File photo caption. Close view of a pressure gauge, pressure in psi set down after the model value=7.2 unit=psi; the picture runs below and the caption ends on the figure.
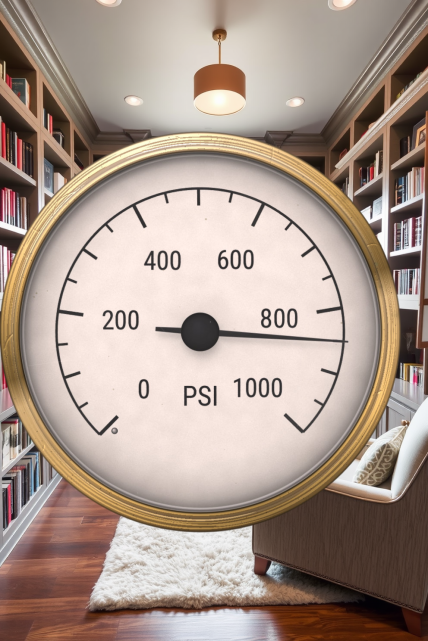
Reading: value=850 unit=psi
